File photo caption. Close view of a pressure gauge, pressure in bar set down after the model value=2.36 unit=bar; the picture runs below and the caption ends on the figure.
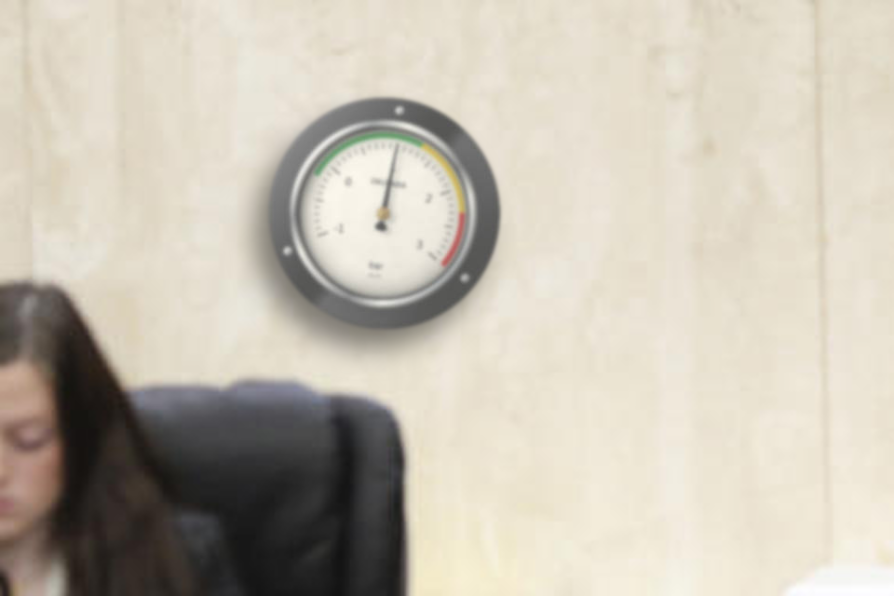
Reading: value=1 unit=bar
